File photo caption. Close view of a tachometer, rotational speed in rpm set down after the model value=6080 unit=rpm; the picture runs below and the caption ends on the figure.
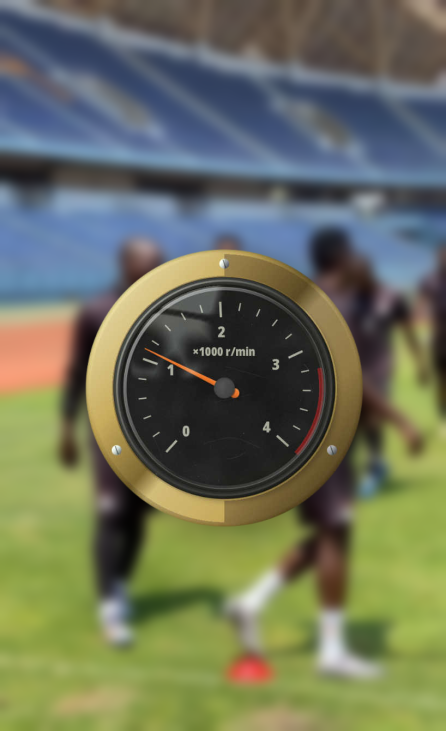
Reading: value=1100 unit=rpm
